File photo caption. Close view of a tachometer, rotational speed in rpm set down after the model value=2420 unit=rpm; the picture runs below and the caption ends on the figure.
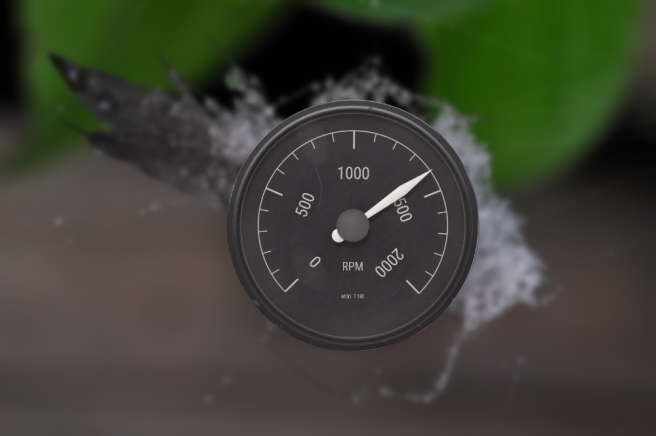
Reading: value=1400 unit=rpm
